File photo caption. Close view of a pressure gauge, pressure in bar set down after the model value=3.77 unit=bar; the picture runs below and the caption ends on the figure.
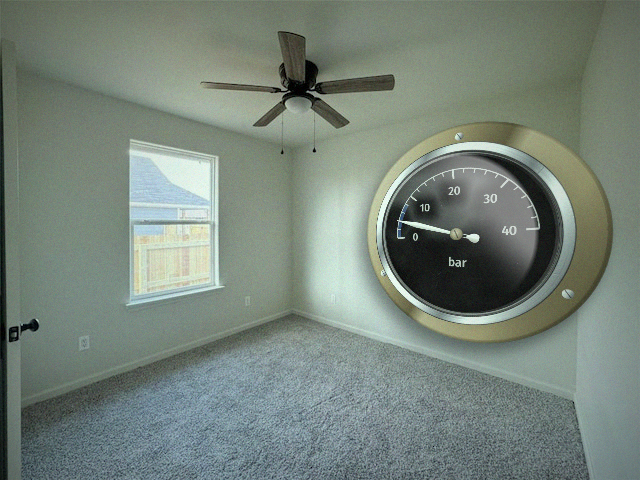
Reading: value=4 unit=bar
